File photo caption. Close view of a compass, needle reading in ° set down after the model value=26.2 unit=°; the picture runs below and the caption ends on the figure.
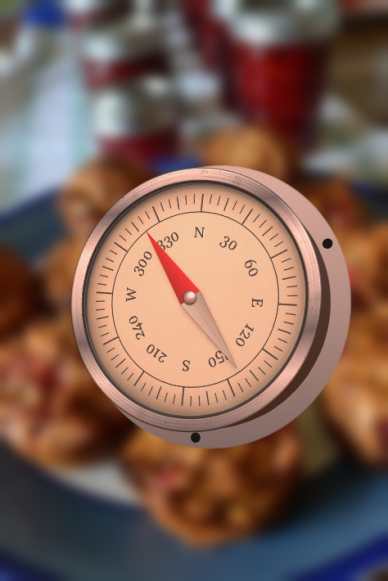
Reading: value=320 unit=°
